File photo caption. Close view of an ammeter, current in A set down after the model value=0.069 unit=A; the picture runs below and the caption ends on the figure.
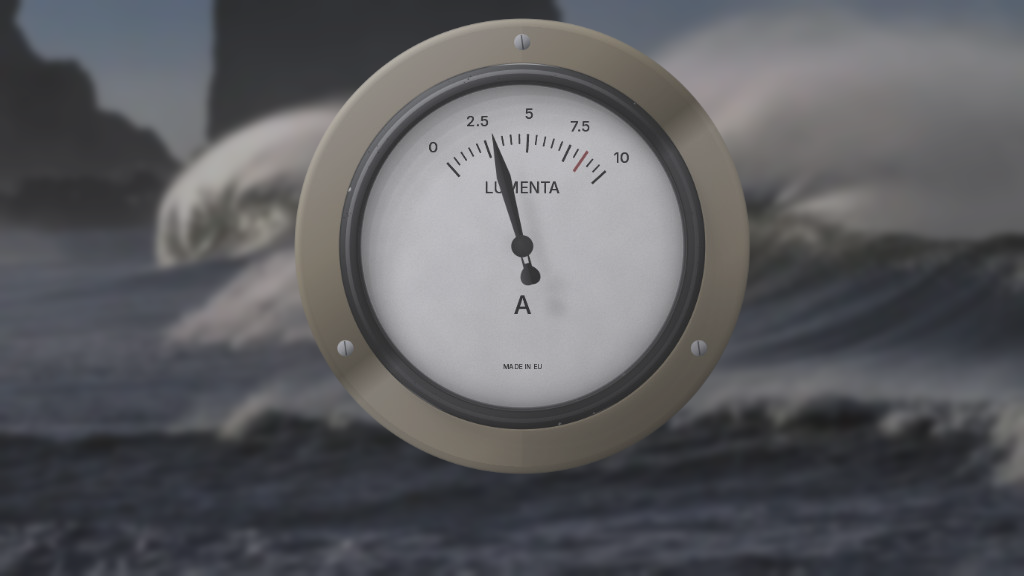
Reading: value=3 unit=A
